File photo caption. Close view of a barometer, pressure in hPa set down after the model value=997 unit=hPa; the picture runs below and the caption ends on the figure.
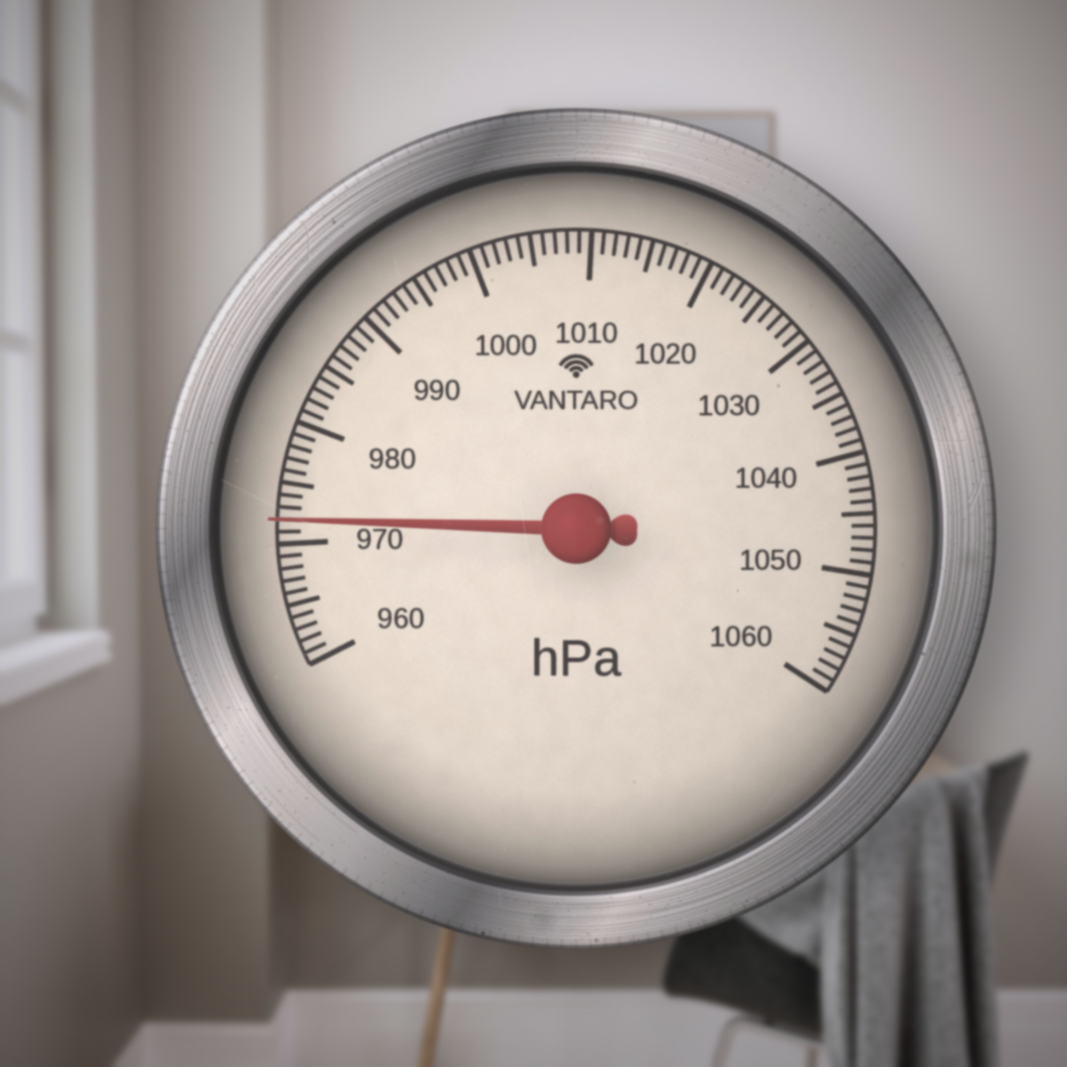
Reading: value=972 unit=hPa
